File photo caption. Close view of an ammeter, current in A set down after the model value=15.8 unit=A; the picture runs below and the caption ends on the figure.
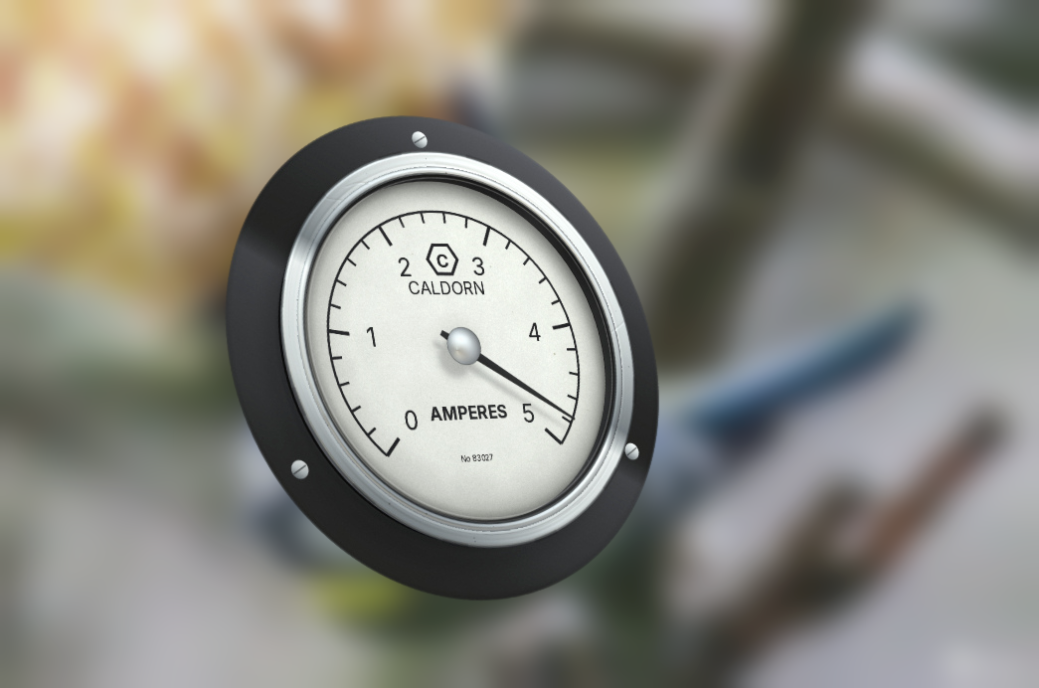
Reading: value=4.8 unit=A
